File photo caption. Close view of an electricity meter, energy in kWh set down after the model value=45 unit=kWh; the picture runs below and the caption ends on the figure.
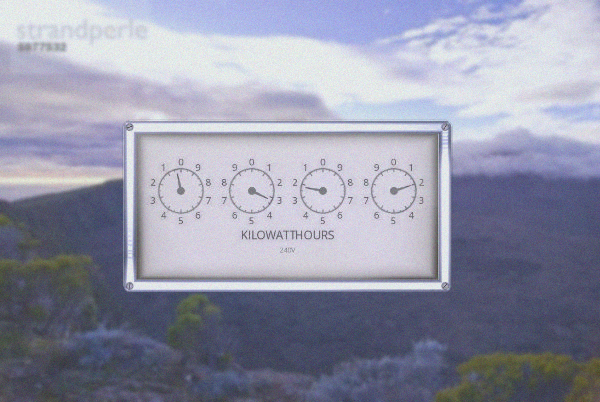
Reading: value=322 unit=kWh
